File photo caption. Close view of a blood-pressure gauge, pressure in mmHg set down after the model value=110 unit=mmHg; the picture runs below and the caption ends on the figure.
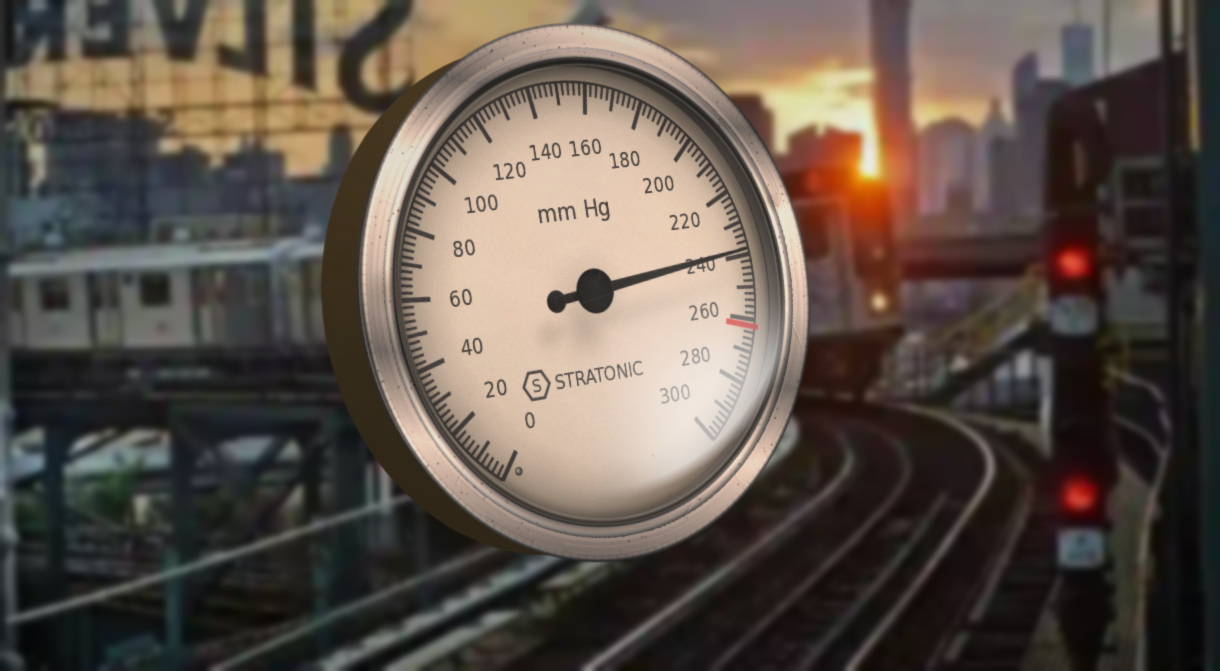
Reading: value=238 unit=mmHg
